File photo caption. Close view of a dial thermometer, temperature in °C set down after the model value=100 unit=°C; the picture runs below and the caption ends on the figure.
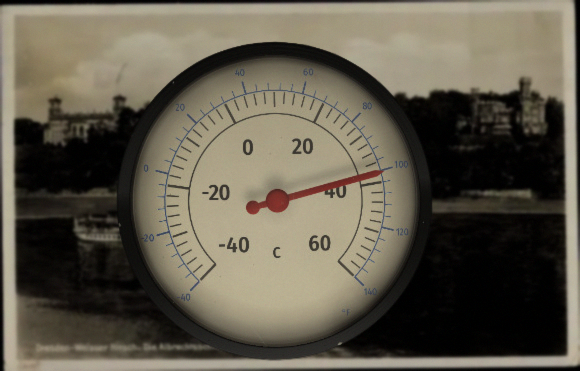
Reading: value=38 unit=°C
